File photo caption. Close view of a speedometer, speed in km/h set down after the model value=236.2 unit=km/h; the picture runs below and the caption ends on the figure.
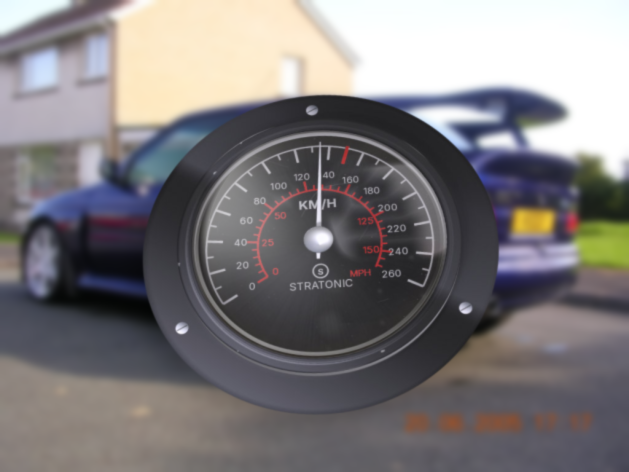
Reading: value=135 unit=km/h
